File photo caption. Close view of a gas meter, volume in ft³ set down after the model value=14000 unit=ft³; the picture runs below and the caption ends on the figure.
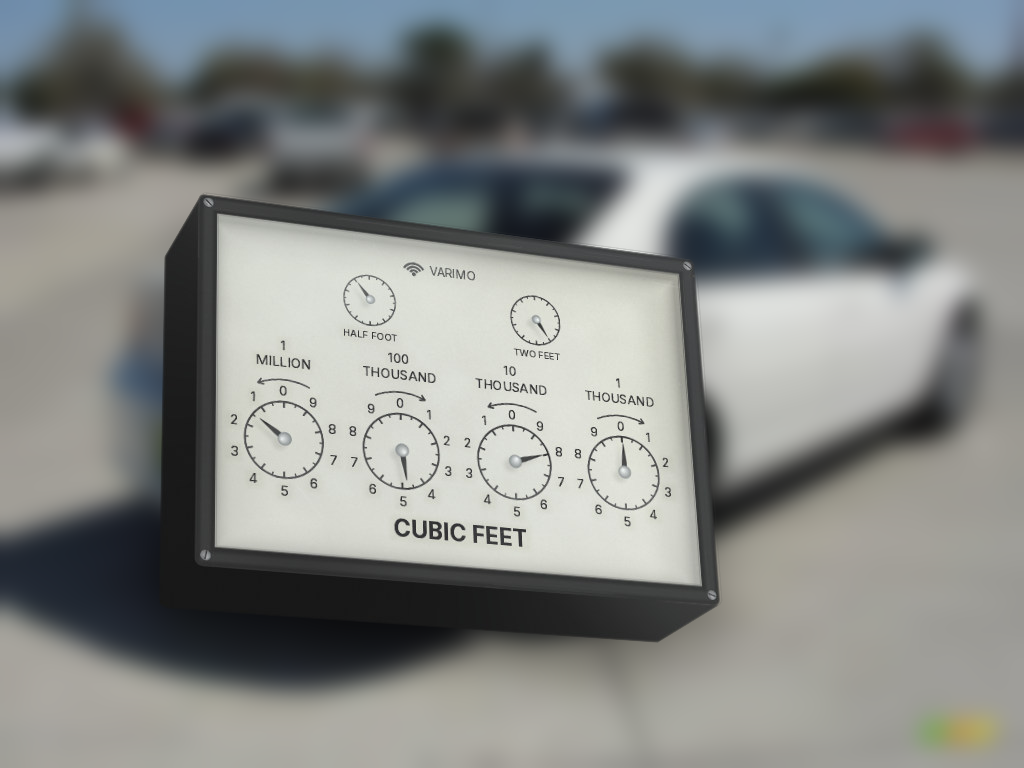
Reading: value=148000 unit=ft³
